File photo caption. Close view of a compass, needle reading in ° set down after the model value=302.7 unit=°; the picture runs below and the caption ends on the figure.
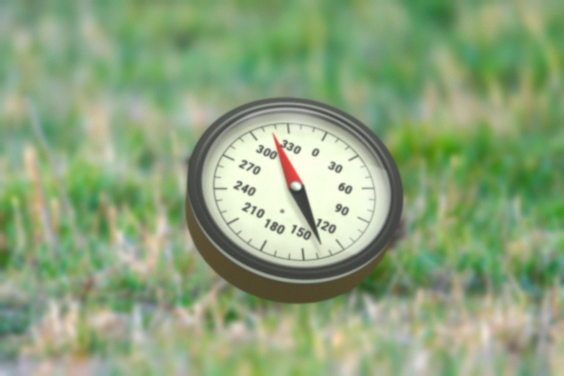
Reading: value=315 unit=°
